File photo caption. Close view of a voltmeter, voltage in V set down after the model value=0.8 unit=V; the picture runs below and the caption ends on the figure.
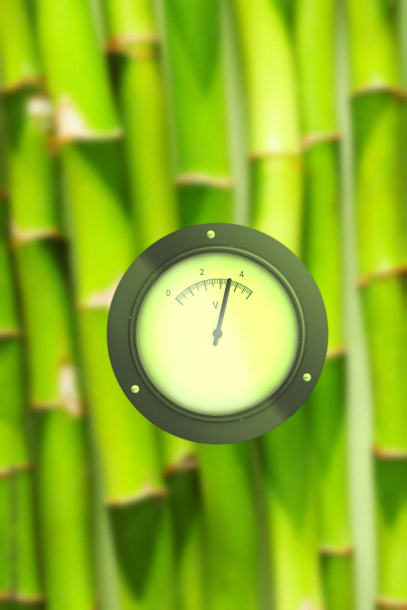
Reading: value=3.5 unit=V
